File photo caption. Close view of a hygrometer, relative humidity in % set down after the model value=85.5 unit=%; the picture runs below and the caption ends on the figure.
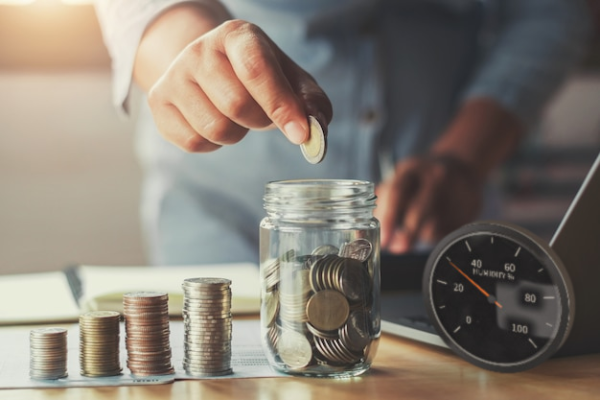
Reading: value=30 unit=%
